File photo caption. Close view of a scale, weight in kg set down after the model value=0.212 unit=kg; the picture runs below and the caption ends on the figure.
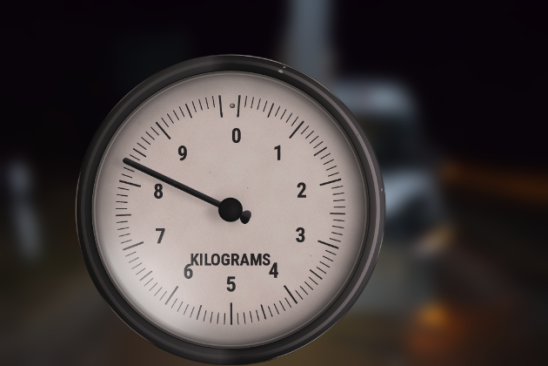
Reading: value=8.3 unit=kg
